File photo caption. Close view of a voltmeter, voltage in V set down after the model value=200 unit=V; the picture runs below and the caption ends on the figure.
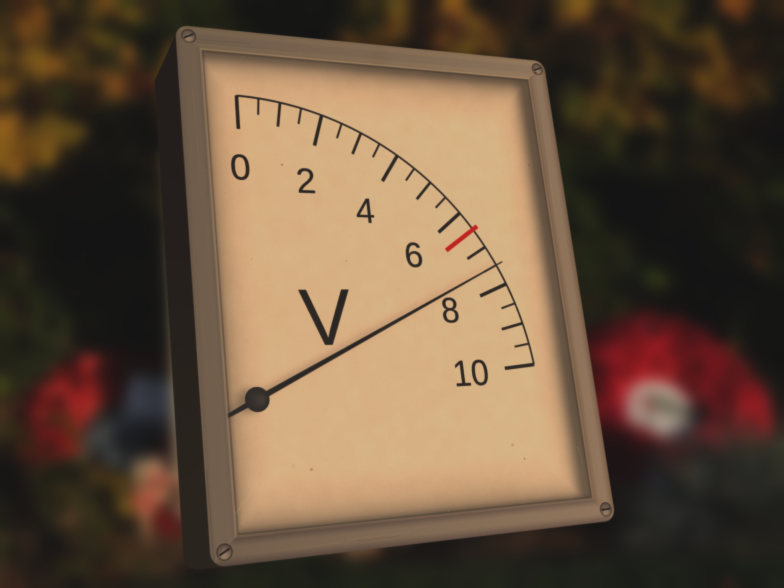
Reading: value=7.5 unit=V
